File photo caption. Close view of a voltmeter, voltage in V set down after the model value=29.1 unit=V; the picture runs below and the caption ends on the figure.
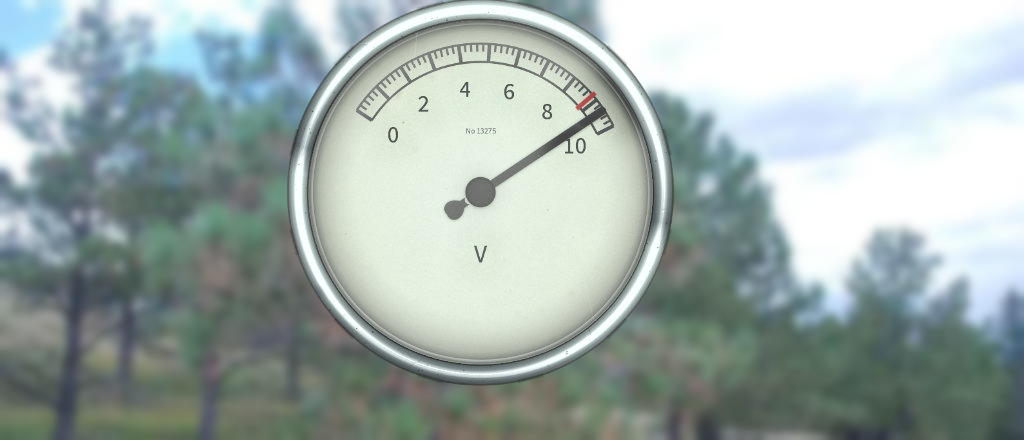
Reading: value=9.4 unit=V
